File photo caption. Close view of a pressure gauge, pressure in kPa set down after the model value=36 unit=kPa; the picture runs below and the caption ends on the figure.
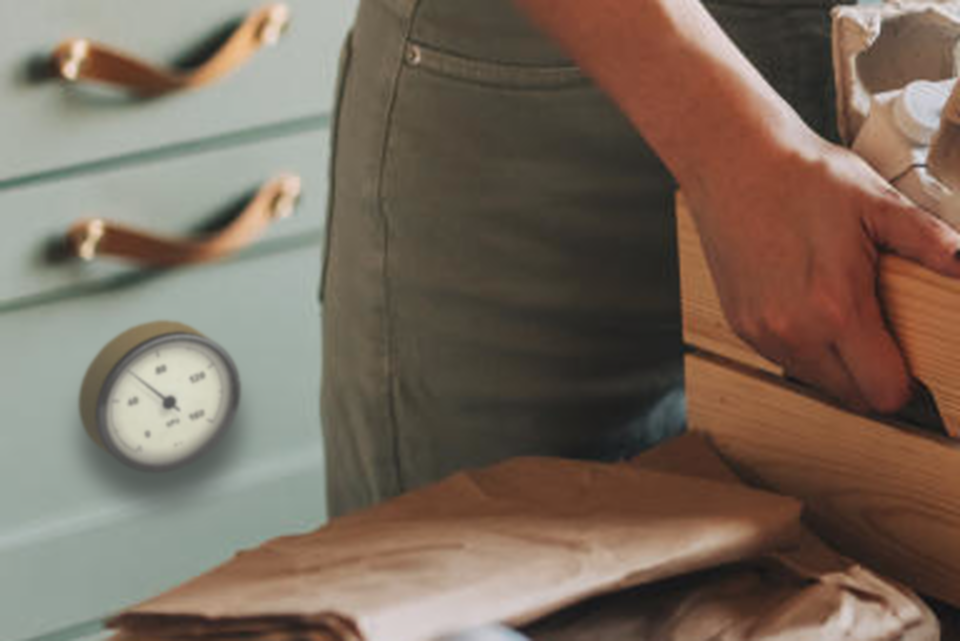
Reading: value=60 unit=kPa
